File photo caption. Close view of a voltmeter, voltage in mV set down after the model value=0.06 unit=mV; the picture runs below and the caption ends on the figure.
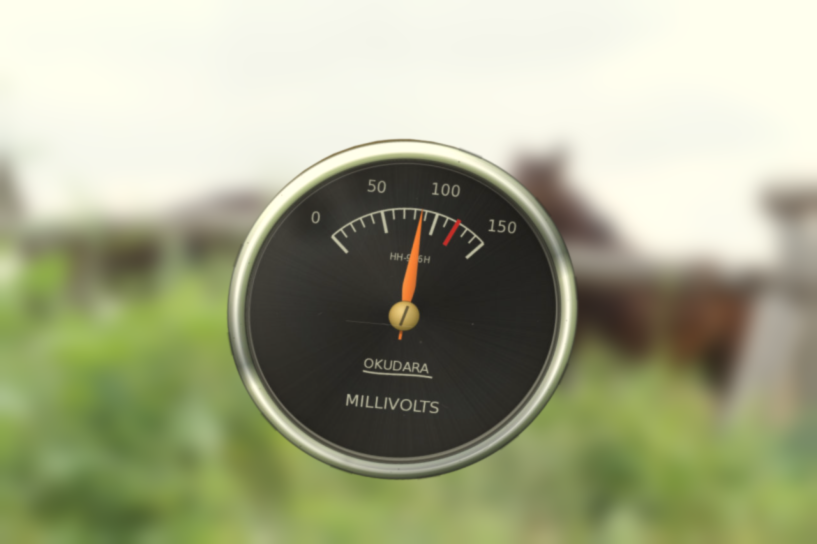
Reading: value=85 unit=mV
